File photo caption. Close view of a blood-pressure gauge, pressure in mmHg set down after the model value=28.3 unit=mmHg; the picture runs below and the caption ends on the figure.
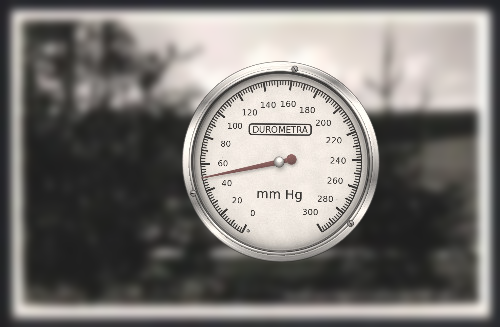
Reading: value=50 unit=mmHg
